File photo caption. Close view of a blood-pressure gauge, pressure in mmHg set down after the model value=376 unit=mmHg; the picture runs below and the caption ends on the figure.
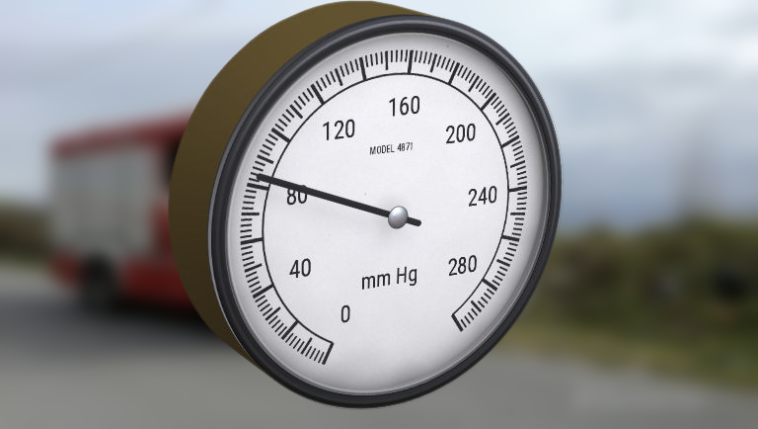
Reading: value=84 unit=mmHg
